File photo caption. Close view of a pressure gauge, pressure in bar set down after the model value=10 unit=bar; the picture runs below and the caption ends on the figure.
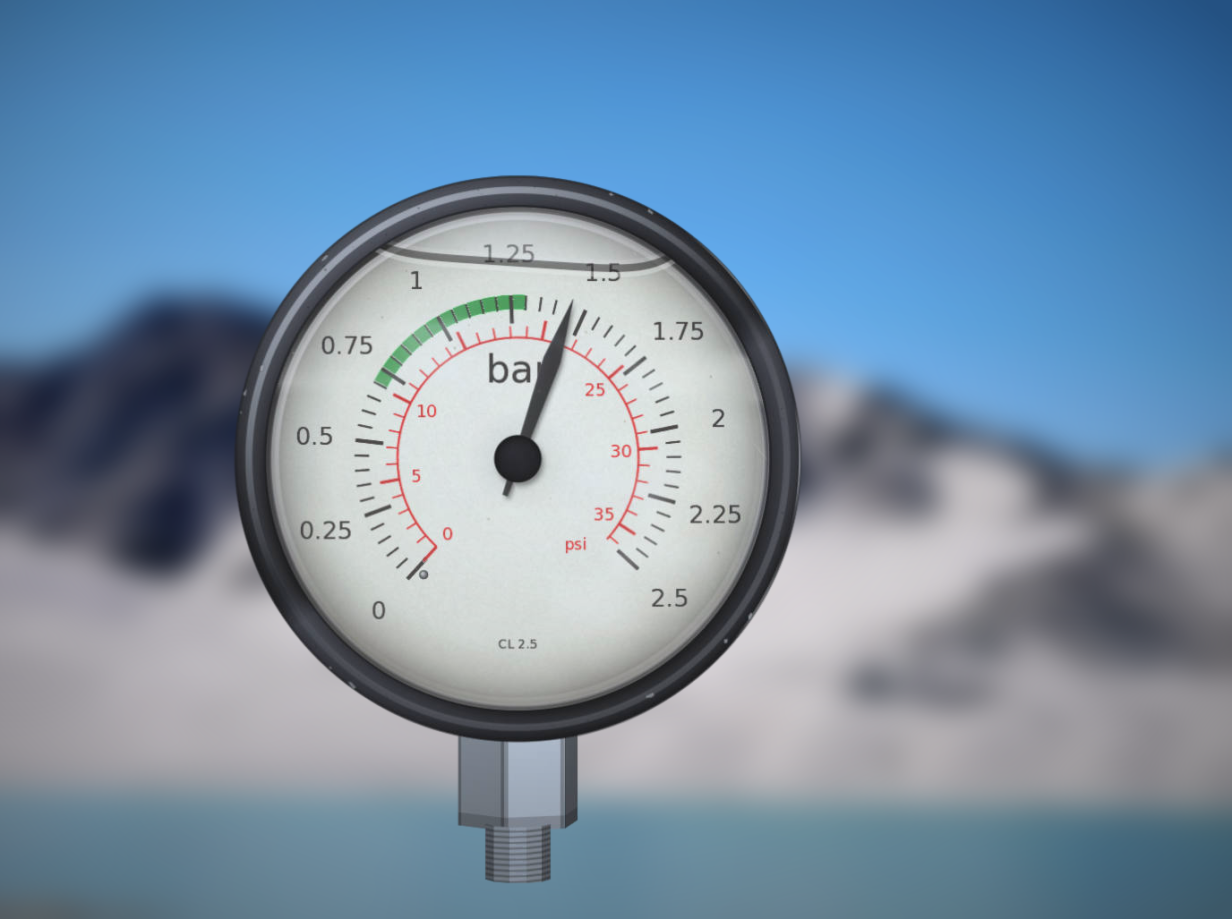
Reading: value=1.45 unit=bar
